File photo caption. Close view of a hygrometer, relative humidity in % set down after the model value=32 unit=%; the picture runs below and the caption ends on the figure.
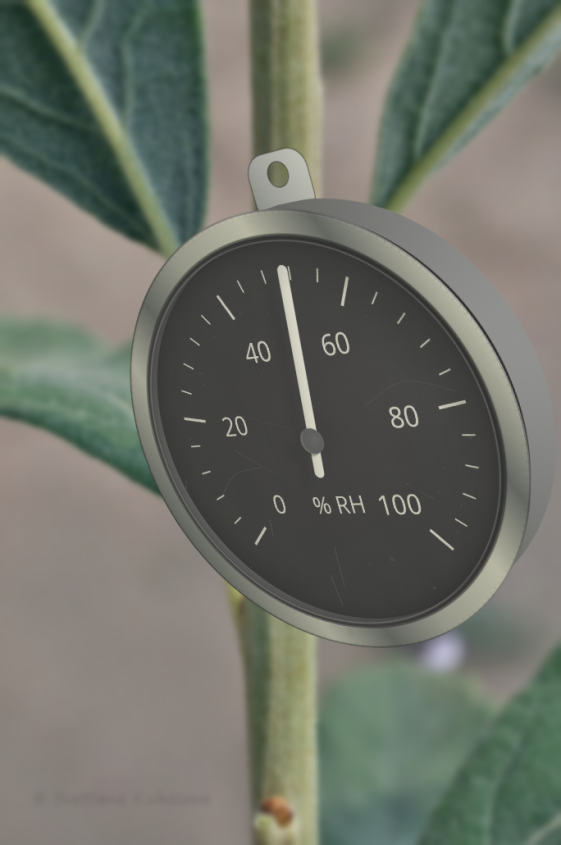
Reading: value=52 unit=%
